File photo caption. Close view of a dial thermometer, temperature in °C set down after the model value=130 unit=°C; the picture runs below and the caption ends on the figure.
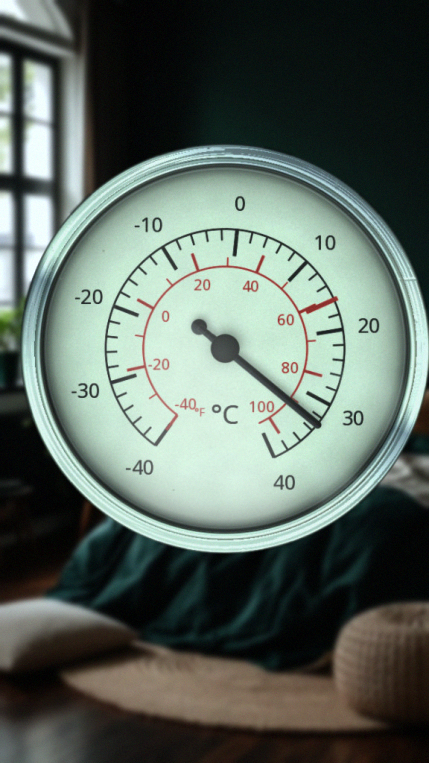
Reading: value=33 unit=°C
